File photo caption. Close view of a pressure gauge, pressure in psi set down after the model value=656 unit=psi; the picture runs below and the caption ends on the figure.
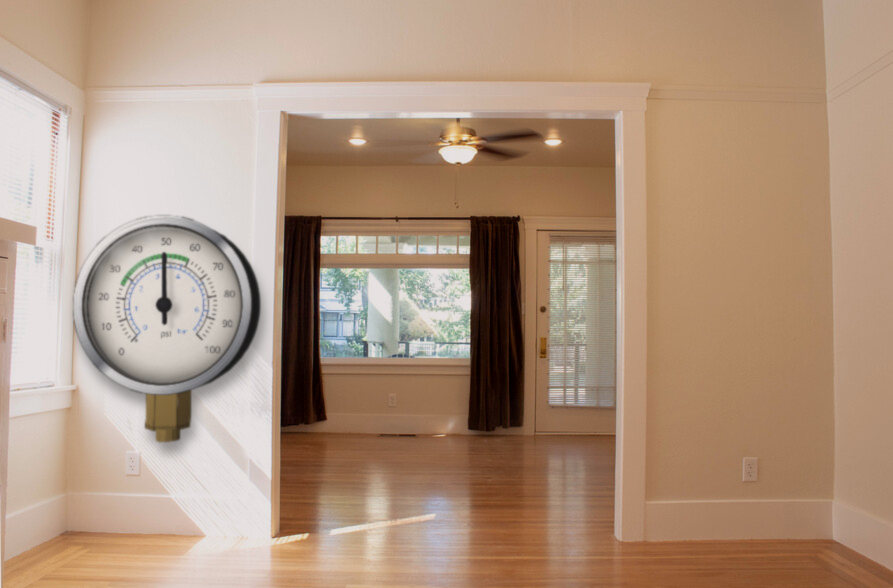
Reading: value=50 unit=psi
